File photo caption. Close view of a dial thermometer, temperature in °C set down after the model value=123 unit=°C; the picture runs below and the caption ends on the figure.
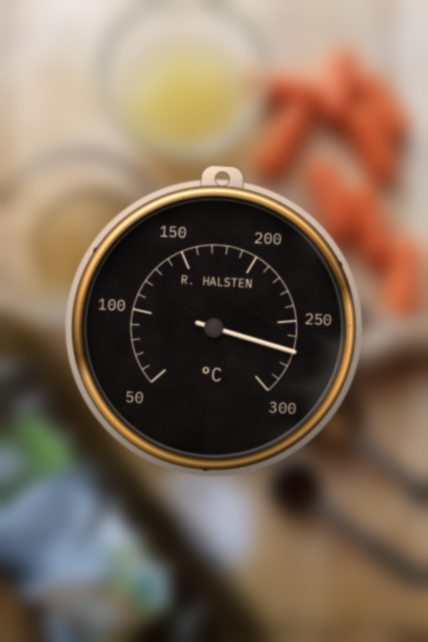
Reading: value=270 unit=°C
